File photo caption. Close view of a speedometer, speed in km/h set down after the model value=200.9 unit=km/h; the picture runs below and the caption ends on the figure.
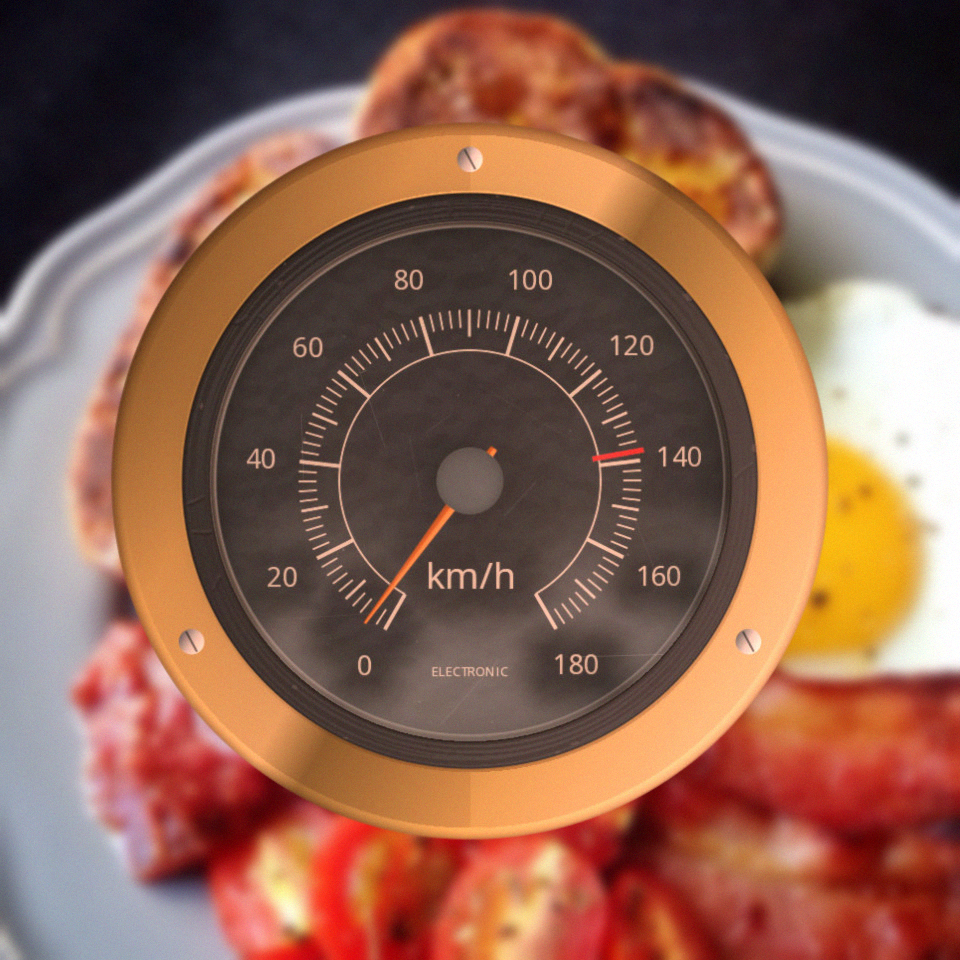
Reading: value=4 unit=km/h
